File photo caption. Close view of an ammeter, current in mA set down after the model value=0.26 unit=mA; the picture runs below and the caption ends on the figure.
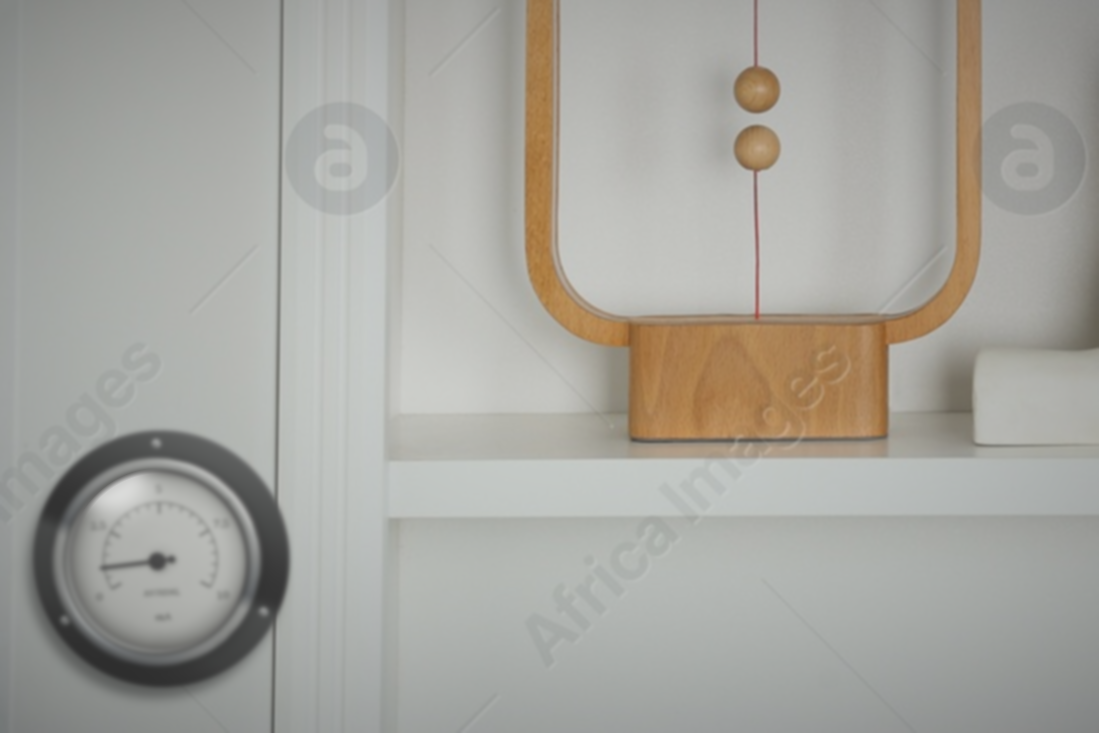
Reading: value=1 unit=mA
